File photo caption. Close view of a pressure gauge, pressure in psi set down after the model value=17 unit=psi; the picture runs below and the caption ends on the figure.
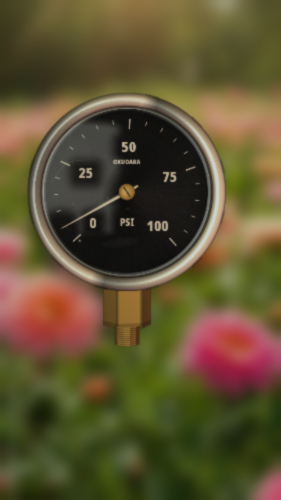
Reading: value=5 unit=psi
